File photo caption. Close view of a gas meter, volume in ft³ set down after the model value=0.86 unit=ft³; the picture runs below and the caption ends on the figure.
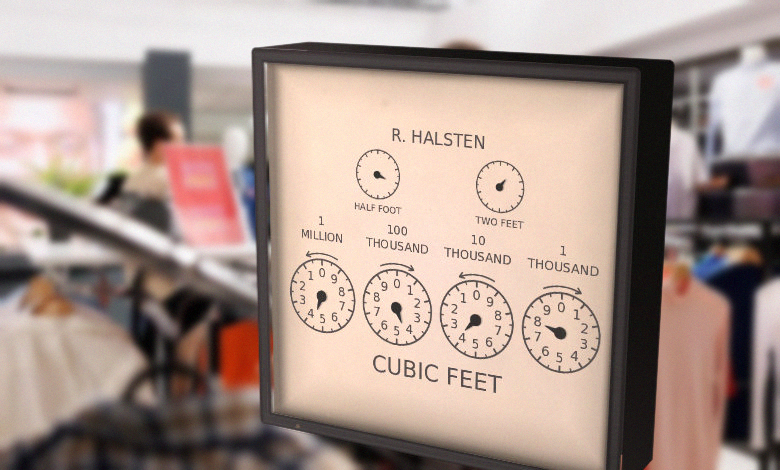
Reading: value=443800 unit=ft³
